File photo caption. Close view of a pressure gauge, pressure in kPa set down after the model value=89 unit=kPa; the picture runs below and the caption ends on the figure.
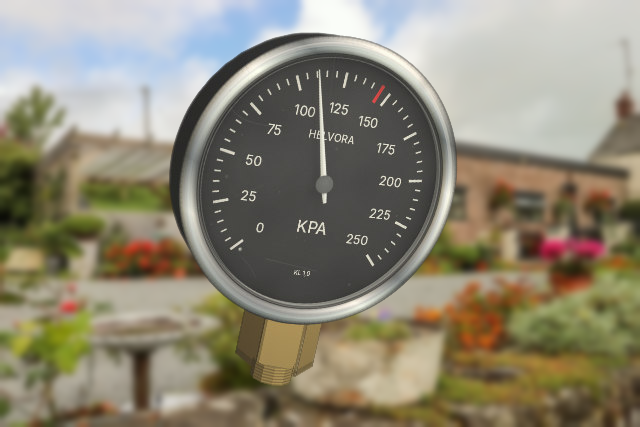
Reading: value=110 unit=kPa
